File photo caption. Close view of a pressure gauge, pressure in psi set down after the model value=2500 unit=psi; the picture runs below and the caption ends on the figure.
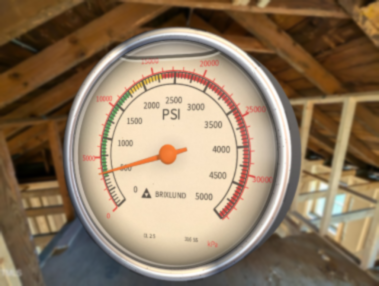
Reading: value=500 unit=psi
